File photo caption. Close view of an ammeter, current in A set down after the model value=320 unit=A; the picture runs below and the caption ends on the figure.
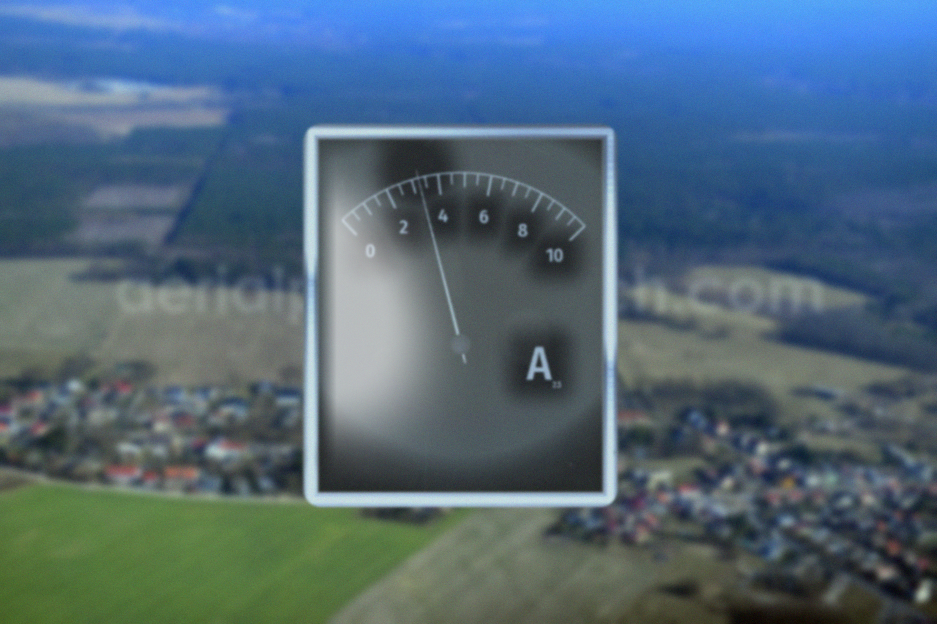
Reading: value=3.25 unit=A
